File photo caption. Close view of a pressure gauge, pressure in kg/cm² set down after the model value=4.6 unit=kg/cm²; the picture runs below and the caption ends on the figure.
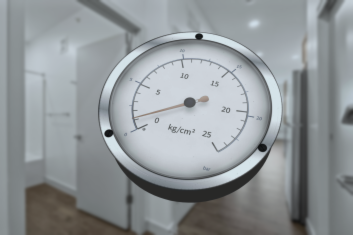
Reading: value=1 unit=kg/cm²
